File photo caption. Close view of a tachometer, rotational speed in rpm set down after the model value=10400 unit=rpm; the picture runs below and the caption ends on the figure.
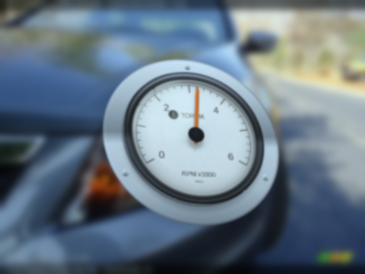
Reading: value=3200 unit=rpm
